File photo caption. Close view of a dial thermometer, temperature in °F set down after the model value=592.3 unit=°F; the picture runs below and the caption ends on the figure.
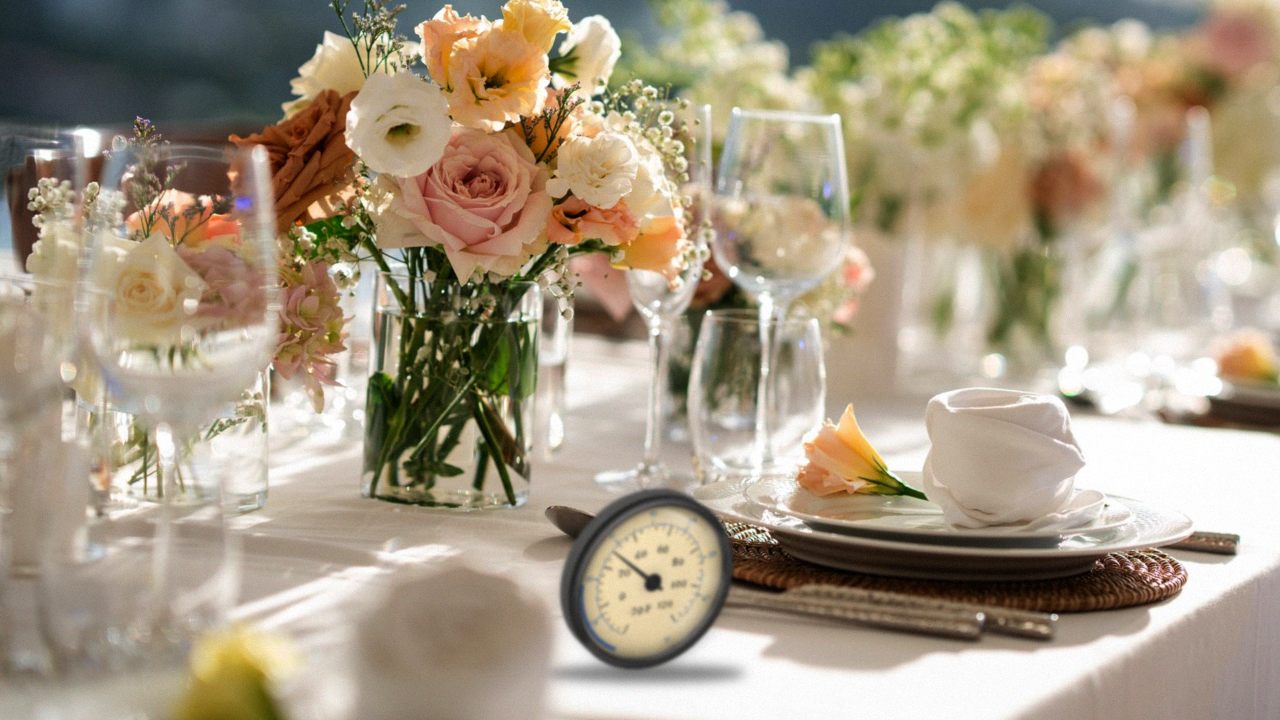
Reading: value=28 unit=°F
